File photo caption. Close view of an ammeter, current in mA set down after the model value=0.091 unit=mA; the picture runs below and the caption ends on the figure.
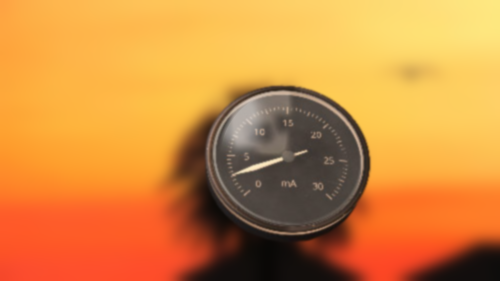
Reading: value=2.5 unit=mA
